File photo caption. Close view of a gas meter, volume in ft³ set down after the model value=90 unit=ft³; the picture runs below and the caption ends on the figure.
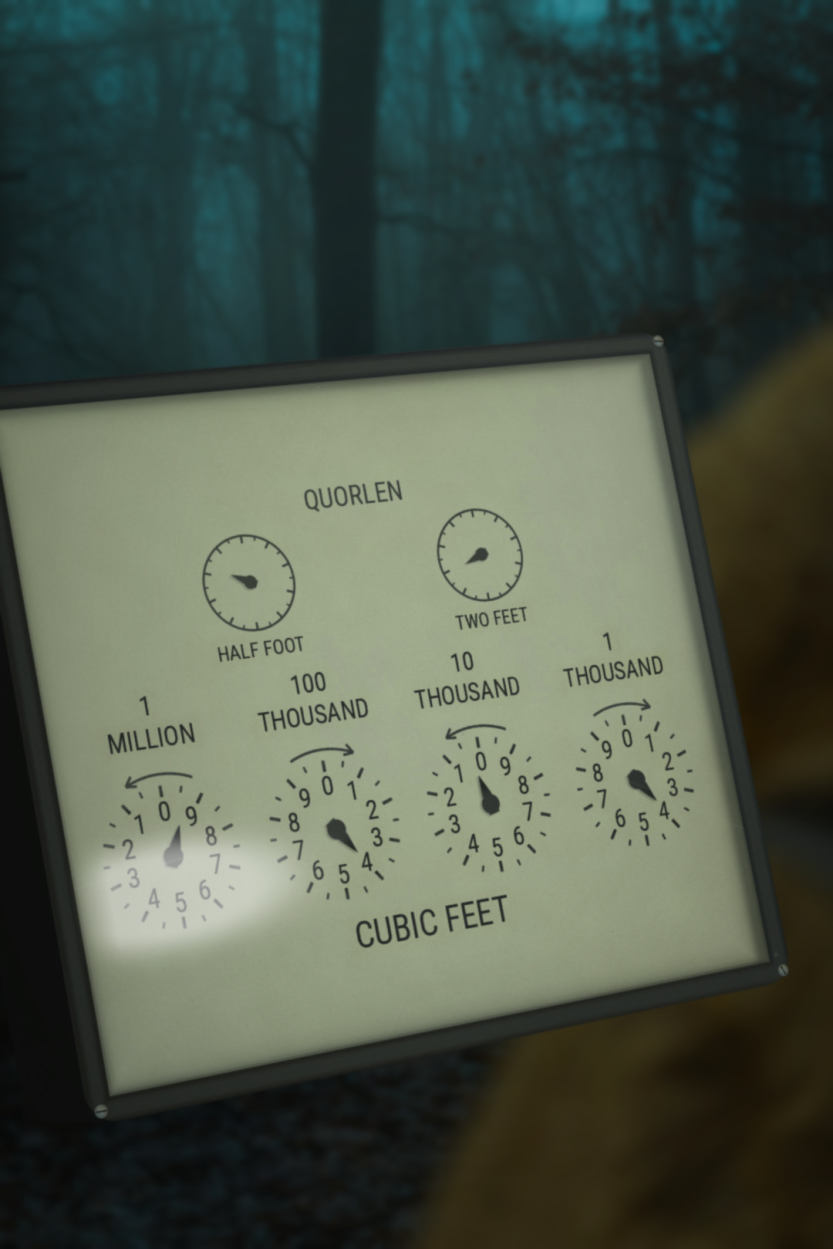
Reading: value=940400 unit=ft³
